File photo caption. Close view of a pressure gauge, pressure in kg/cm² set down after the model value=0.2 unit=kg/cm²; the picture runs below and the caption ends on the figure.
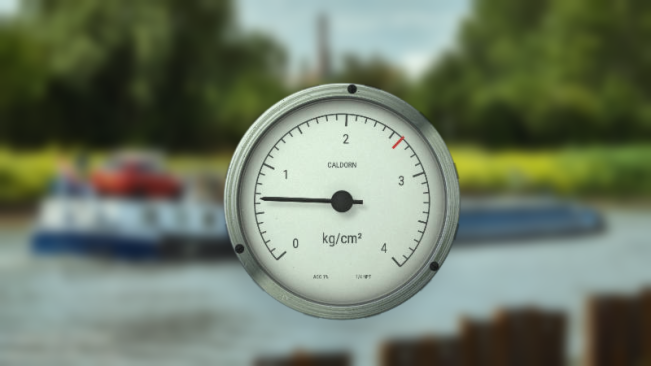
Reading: value=0.65 unit=kg/cm²
